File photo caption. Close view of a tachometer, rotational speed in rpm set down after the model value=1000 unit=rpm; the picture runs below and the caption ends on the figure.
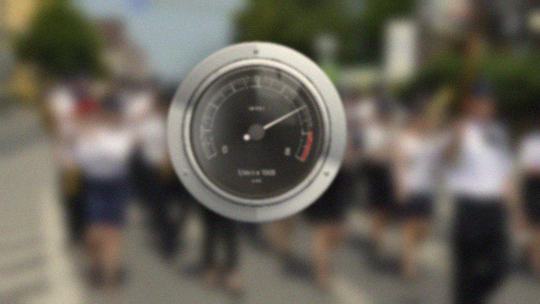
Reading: value=6000 unit=rpm
